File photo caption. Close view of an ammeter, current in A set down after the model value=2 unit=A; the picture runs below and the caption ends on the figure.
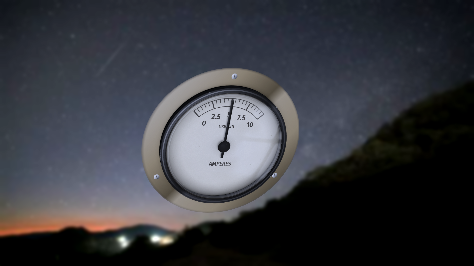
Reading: value=5 unit=A
